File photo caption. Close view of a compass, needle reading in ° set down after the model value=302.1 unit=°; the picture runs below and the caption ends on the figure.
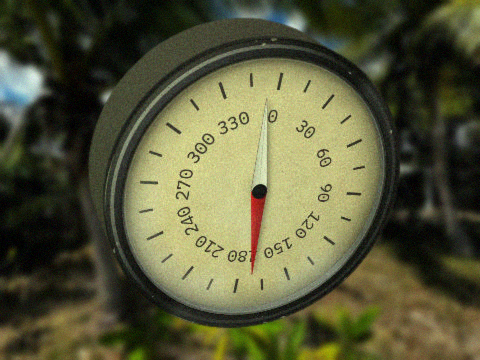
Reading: value=172.5 unit=°
